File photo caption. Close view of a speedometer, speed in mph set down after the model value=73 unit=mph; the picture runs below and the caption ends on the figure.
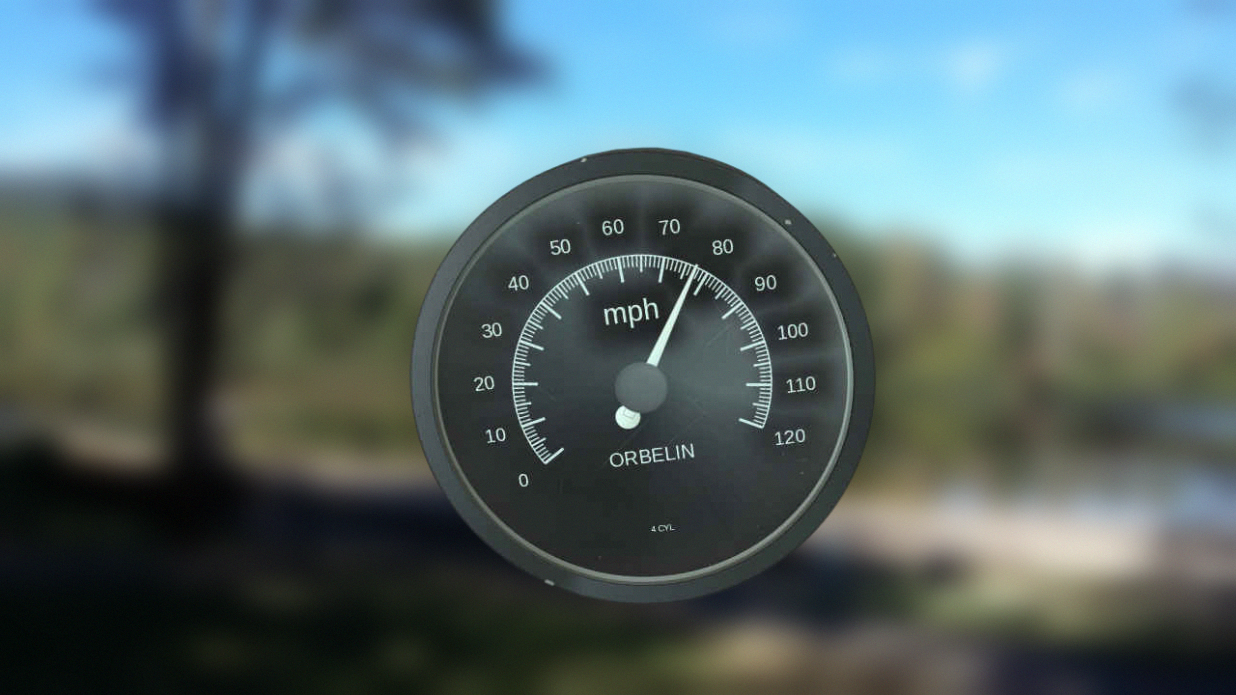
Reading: value=77 unit=mph
